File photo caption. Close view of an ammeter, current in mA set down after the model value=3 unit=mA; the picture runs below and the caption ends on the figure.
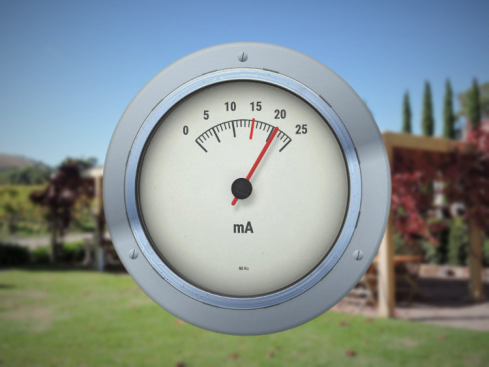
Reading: value=21 unit=mA
